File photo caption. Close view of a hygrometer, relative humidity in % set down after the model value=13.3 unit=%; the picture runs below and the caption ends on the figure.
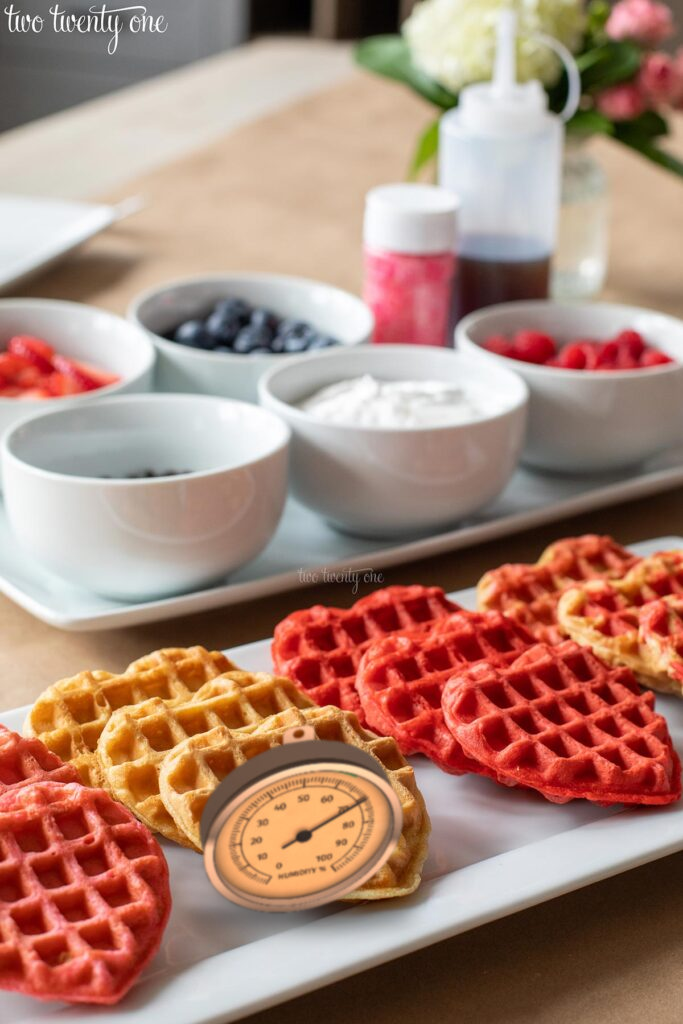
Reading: value=70 unit=%
